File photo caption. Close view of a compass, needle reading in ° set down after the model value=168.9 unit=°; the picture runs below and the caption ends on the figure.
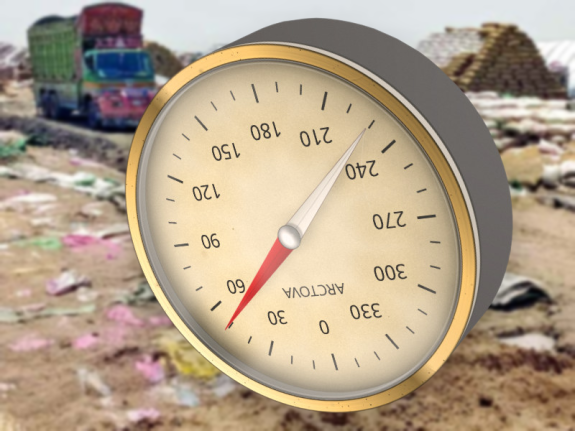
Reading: value=50 unit=°
